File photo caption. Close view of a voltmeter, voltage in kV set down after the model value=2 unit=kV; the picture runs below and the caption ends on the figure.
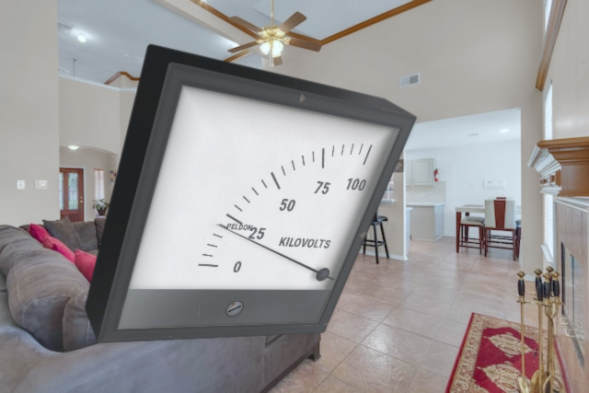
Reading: value=20 unit=kV
